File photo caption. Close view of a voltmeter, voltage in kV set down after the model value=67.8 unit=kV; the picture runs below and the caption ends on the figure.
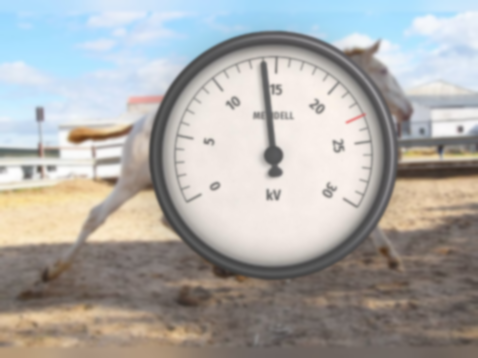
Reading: value=14 unit=kV
